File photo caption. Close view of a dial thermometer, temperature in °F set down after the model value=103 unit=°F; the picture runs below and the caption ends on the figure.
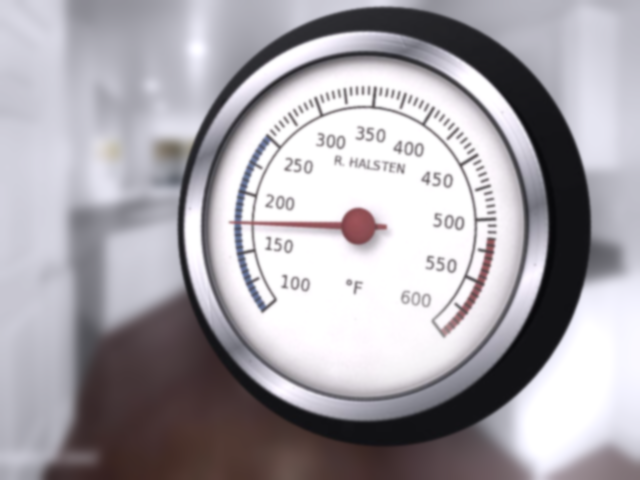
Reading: value=175 unit=°F
